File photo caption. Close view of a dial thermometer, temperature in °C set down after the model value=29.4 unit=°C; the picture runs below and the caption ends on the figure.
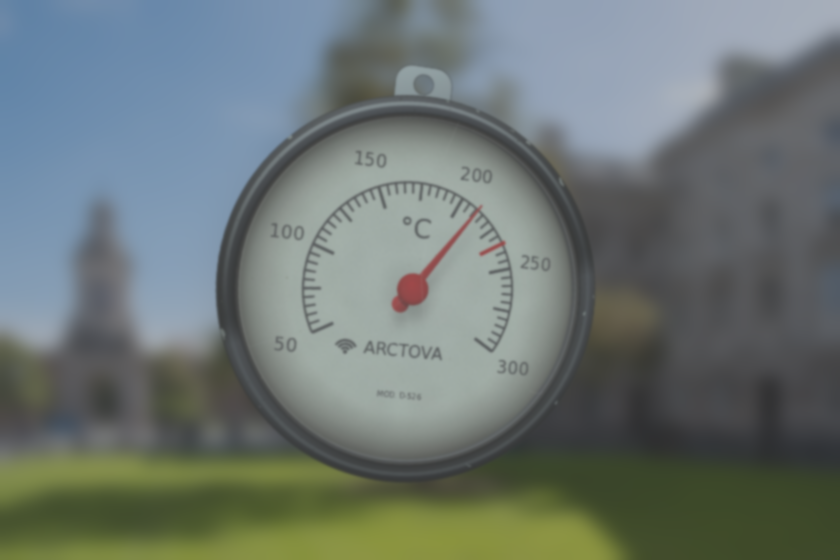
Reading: value=210 unit=°C
